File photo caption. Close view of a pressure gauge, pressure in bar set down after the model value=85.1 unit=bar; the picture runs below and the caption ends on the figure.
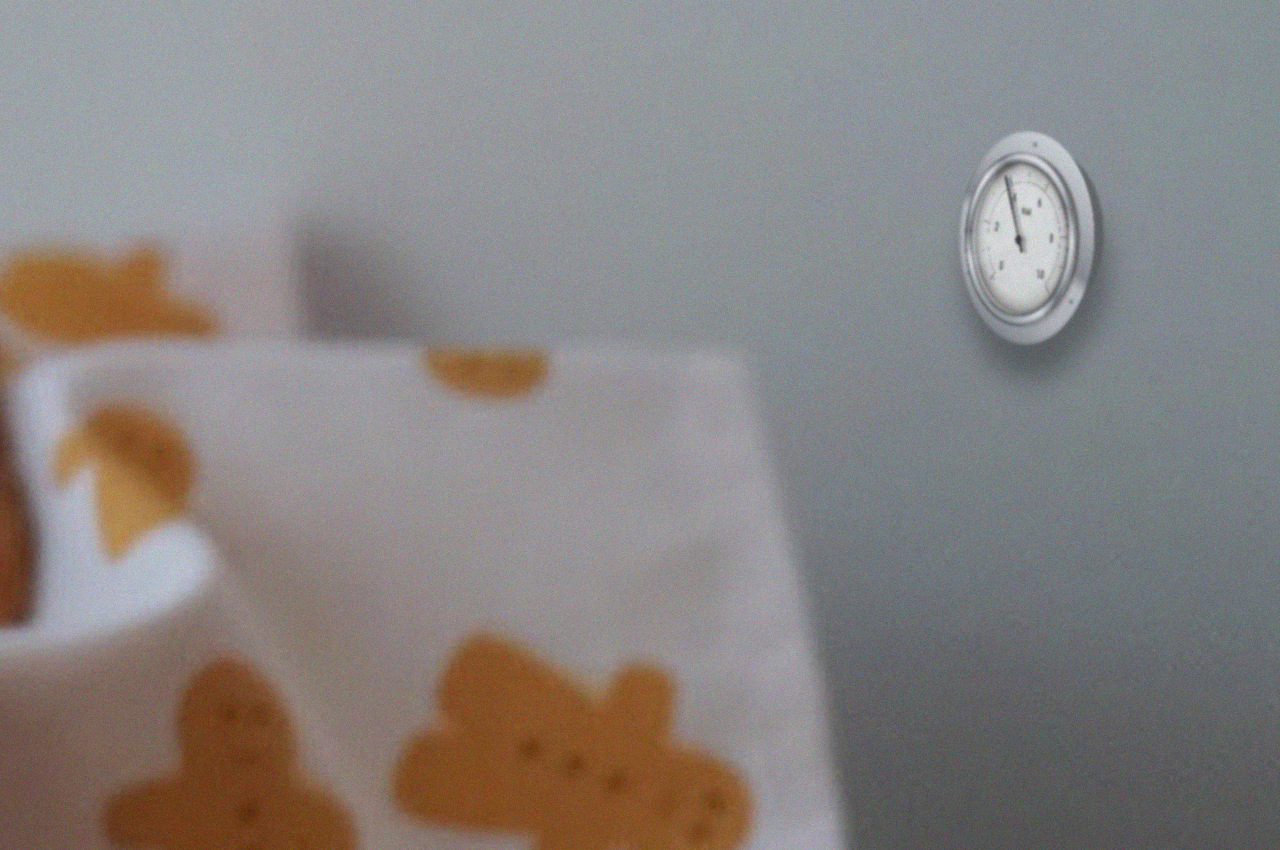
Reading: value=4 unit=bar
